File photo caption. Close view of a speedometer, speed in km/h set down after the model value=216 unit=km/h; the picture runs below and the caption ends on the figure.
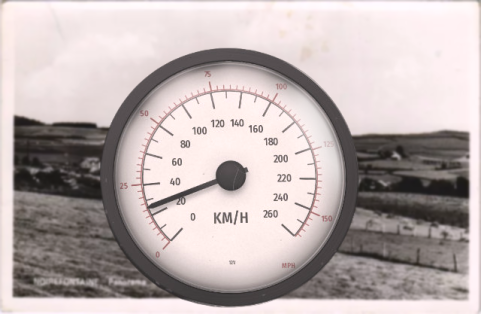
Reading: value=25 unit=km/h
